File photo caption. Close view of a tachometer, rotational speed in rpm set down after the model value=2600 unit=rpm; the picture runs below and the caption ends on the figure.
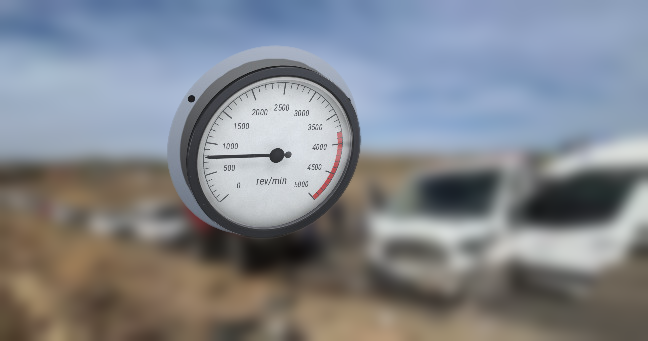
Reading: value=800 unit=rpm
